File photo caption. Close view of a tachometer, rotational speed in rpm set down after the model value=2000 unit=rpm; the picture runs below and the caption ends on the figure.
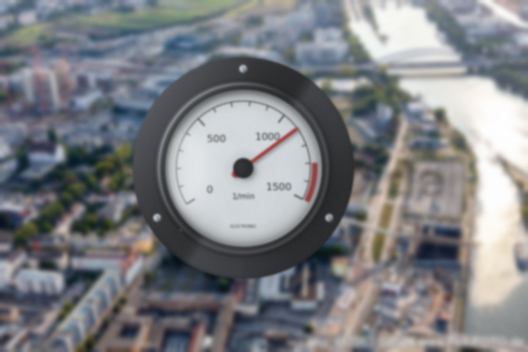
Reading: value=1100 unit=rpm
